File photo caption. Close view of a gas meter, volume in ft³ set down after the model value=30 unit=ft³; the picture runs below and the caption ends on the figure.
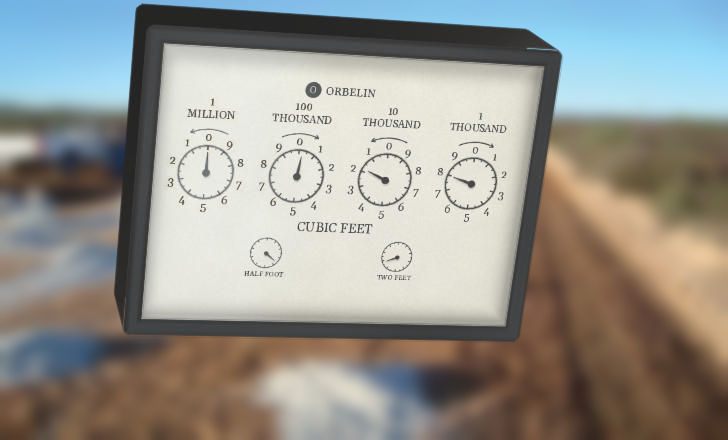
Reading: value=1800 unit=ft³
